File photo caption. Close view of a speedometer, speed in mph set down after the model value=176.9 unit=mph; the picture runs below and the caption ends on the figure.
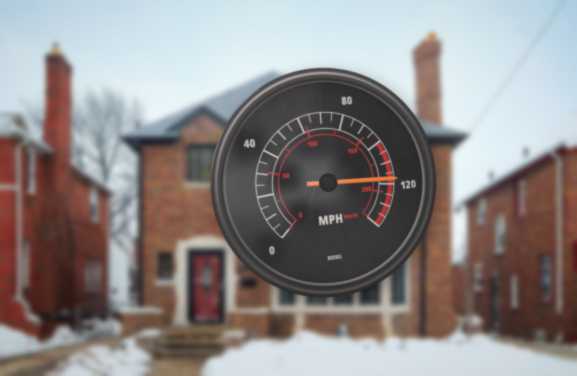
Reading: value=117.5 unit=mph
